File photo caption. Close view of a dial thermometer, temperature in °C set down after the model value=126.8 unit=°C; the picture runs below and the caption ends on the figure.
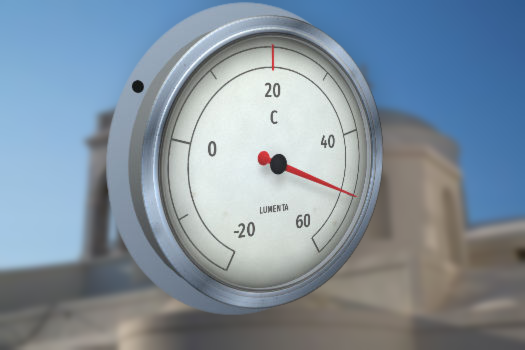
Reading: value=50 unit=°C
